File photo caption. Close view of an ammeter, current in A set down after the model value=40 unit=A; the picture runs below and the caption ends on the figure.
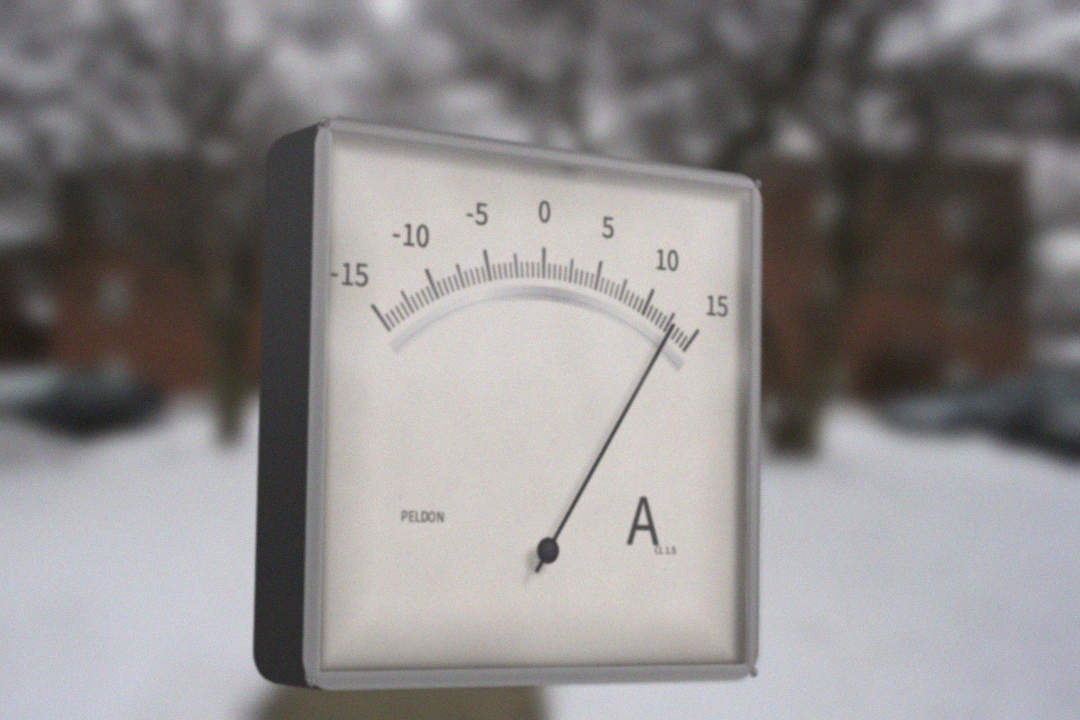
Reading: value=12.5 unit=A
